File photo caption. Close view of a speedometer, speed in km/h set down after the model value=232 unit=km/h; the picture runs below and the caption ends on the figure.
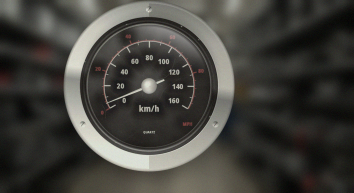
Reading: value=5 unit=km/h
